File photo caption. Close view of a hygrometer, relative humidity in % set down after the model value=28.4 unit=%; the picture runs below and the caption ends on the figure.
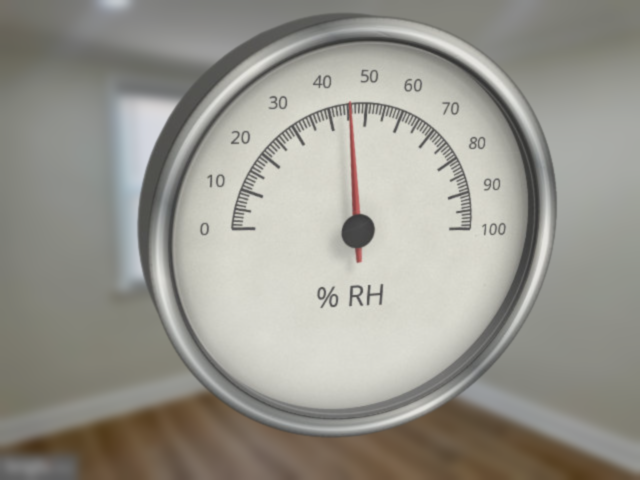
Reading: value=45 unit=%
